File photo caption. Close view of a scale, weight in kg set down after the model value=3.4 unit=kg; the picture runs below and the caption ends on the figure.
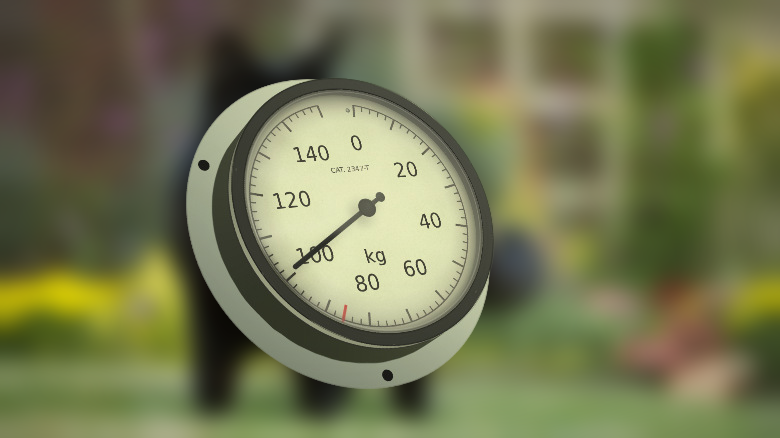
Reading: value=101 unit=kg
